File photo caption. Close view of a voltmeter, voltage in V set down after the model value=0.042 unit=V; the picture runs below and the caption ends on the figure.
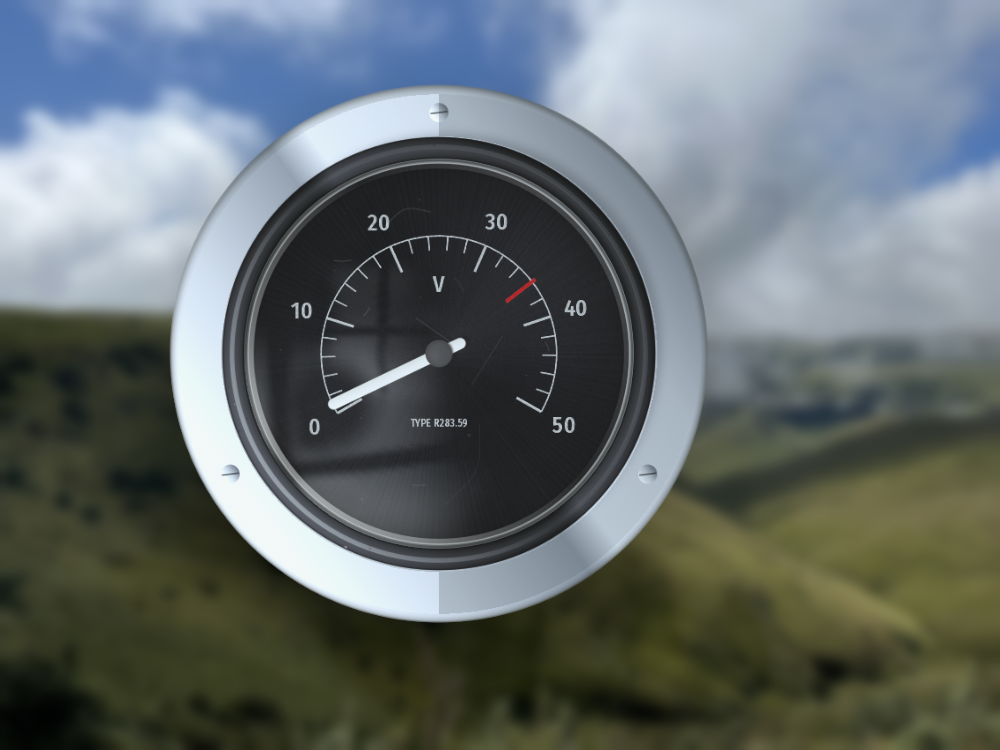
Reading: value=1 unit=V
